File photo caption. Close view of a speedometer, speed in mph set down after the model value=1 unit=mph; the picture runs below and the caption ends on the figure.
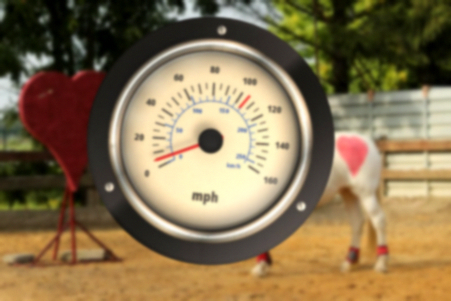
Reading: value=5 unit=mph
